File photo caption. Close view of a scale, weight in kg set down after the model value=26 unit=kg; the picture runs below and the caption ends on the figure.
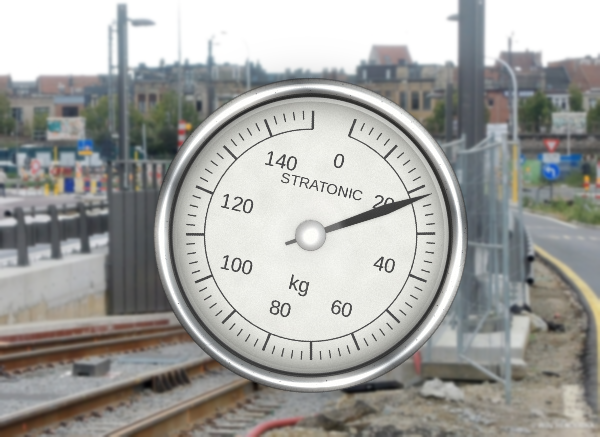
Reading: value=22 unit=kg
